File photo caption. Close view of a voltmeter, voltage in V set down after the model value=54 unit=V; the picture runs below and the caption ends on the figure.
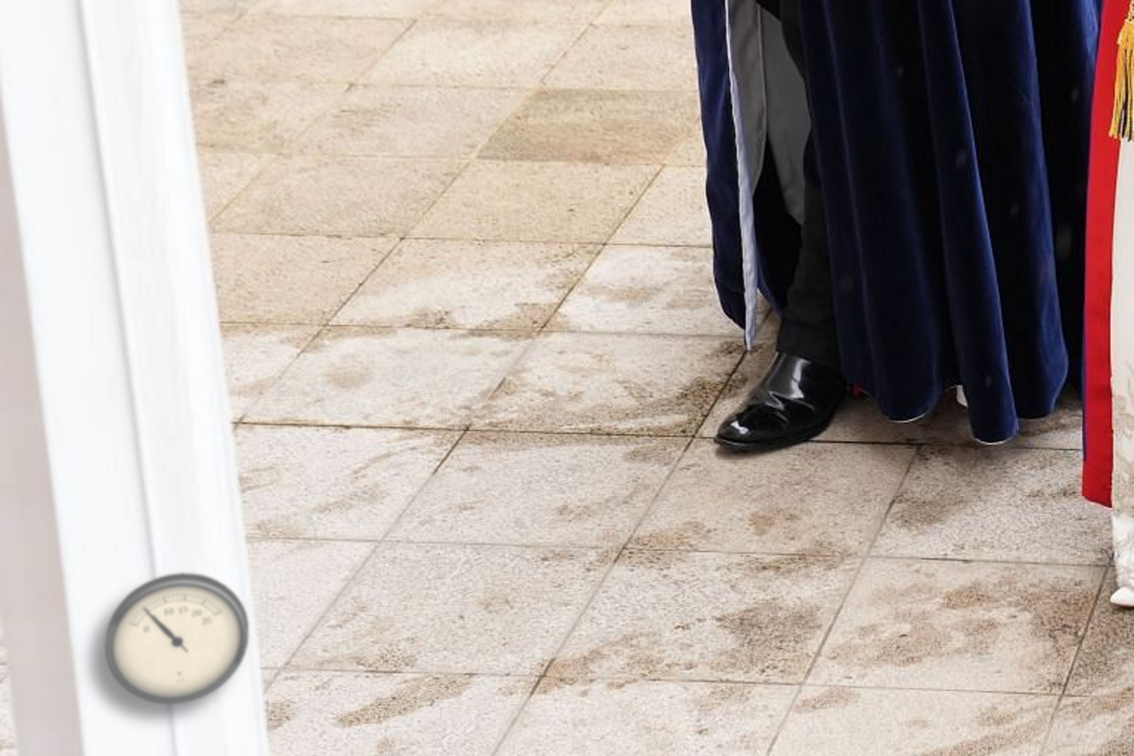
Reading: value=5 unit=V
